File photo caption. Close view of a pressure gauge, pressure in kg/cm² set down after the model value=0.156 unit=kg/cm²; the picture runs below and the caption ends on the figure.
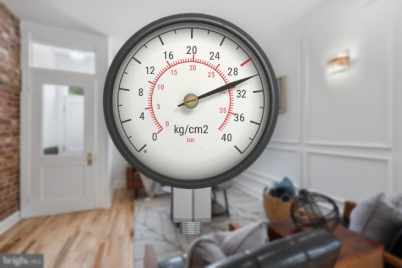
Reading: value=30 unit=kg/cm²
